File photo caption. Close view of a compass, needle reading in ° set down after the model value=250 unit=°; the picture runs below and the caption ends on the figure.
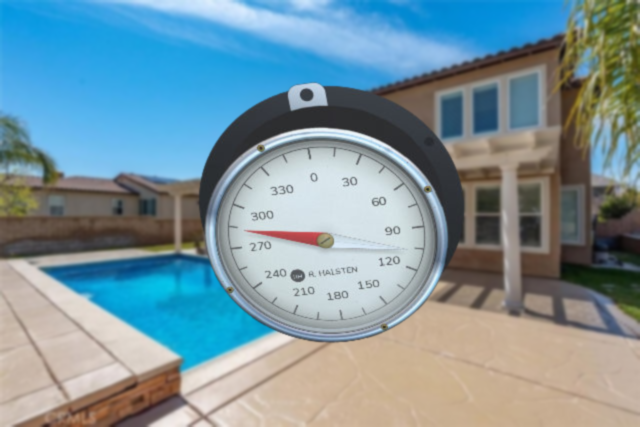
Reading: value=285 unit=°
